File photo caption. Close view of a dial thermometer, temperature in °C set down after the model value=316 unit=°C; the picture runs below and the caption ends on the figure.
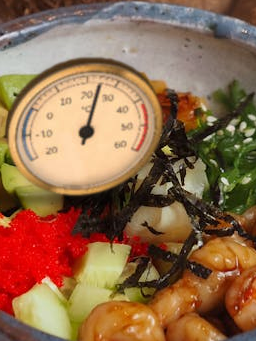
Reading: value=24 unit=°C
